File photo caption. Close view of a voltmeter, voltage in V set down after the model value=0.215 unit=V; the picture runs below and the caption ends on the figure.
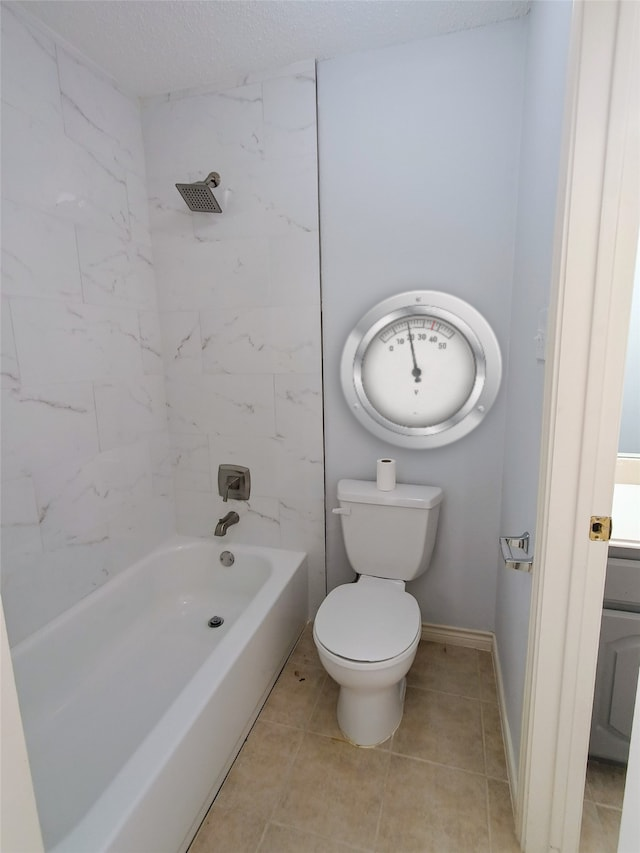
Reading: value=20 unit=V
